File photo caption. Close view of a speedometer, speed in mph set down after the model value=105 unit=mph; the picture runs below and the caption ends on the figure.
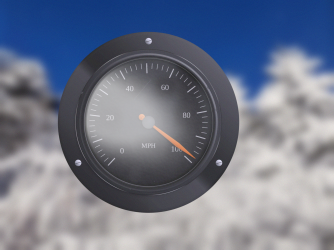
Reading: value=98 unit=mph
